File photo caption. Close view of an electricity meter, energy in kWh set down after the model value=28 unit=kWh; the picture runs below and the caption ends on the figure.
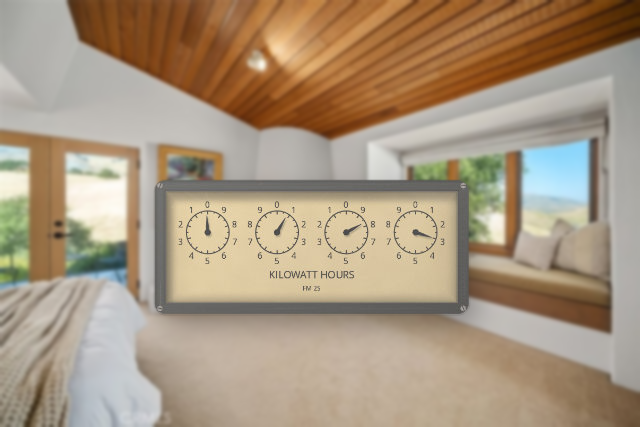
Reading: value=83 unit=kWh
